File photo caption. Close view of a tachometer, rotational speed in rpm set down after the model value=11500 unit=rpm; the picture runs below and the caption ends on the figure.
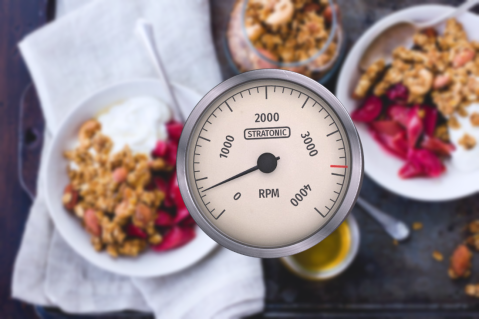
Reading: value=350 unit=rpm
